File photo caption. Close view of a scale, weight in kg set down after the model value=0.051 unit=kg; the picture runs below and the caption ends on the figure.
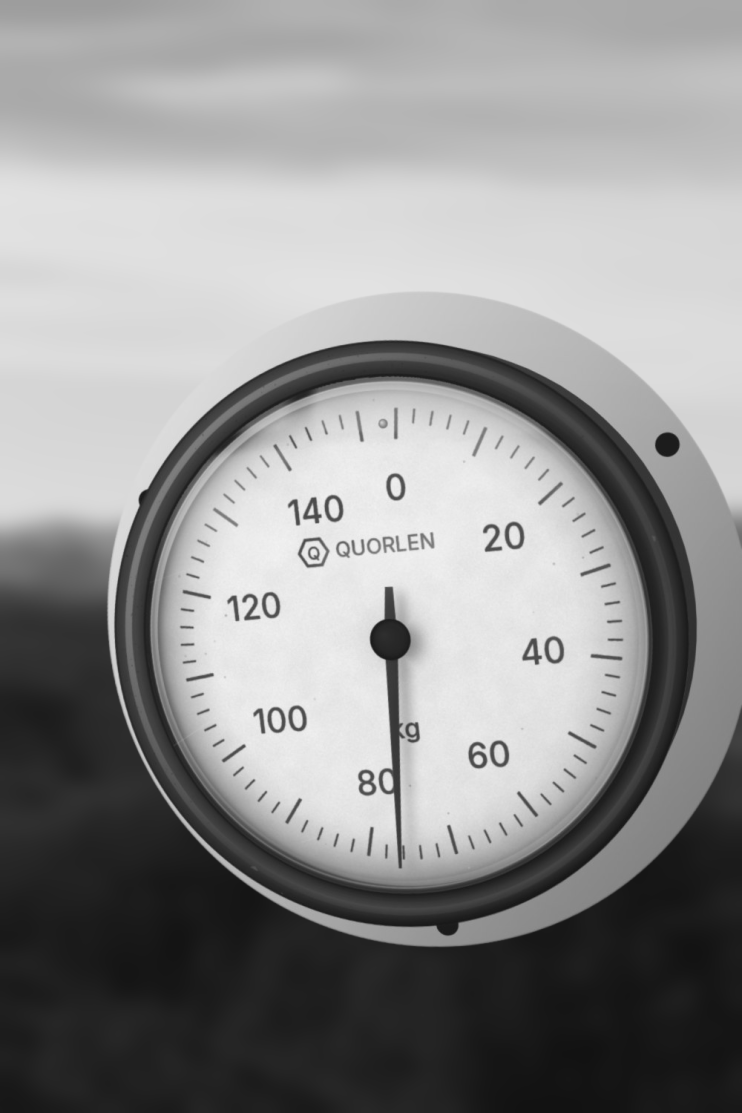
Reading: value=76 unit=kg
